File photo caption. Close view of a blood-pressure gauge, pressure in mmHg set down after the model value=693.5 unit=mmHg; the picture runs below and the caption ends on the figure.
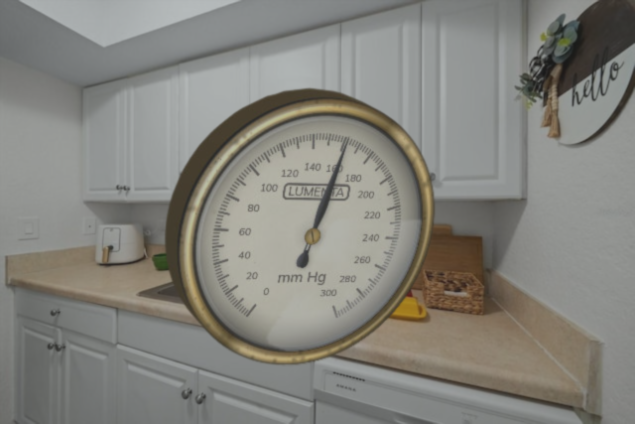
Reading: value=160 unit=mmHg
